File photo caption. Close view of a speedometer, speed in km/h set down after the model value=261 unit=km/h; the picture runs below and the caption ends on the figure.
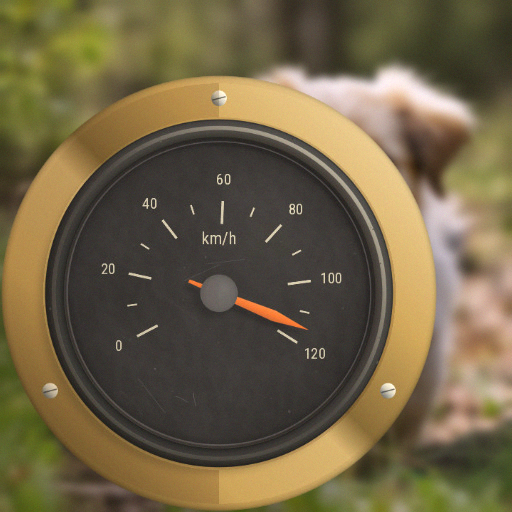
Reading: value=115 unit=km/h
